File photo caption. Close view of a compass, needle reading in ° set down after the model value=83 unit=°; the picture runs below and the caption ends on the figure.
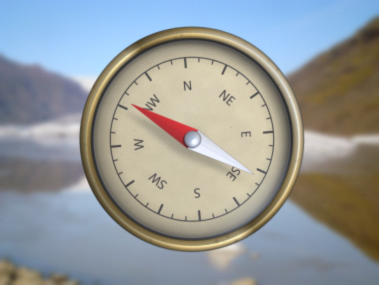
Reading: value=305 unit=°
